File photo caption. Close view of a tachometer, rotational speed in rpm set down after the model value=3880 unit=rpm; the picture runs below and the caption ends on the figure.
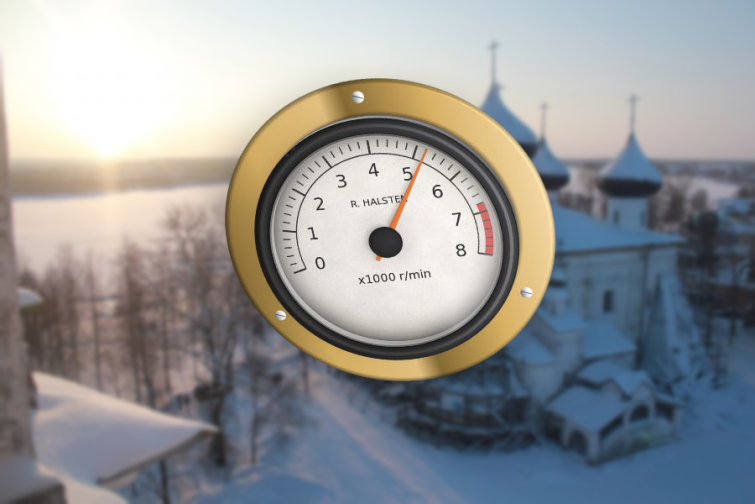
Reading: value=5200 unit=rpm
